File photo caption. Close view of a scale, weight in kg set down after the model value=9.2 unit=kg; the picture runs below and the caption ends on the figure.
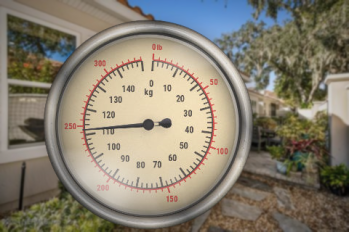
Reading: value=112 unit=kg
